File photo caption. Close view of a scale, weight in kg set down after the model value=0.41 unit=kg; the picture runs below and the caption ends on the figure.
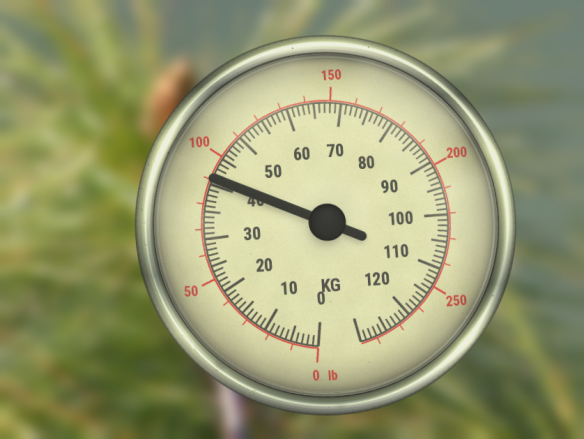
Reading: value=41 unit=kg
